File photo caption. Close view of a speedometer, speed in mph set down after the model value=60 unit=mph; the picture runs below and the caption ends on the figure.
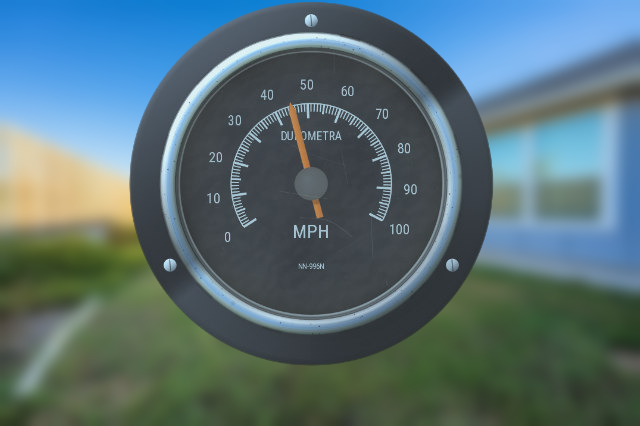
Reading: value=45 unit=mph
